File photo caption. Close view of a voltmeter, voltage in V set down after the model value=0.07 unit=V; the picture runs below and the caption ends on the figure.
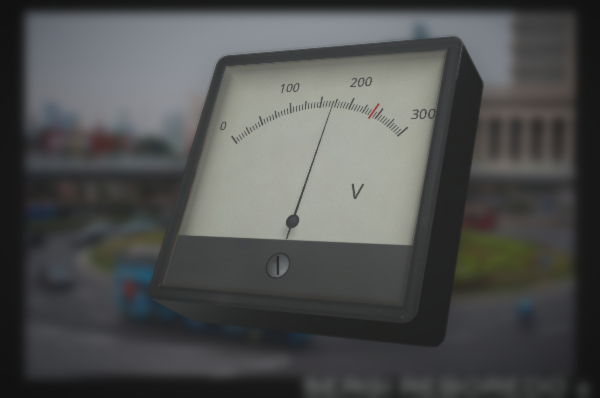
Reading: value=175 unit=V
